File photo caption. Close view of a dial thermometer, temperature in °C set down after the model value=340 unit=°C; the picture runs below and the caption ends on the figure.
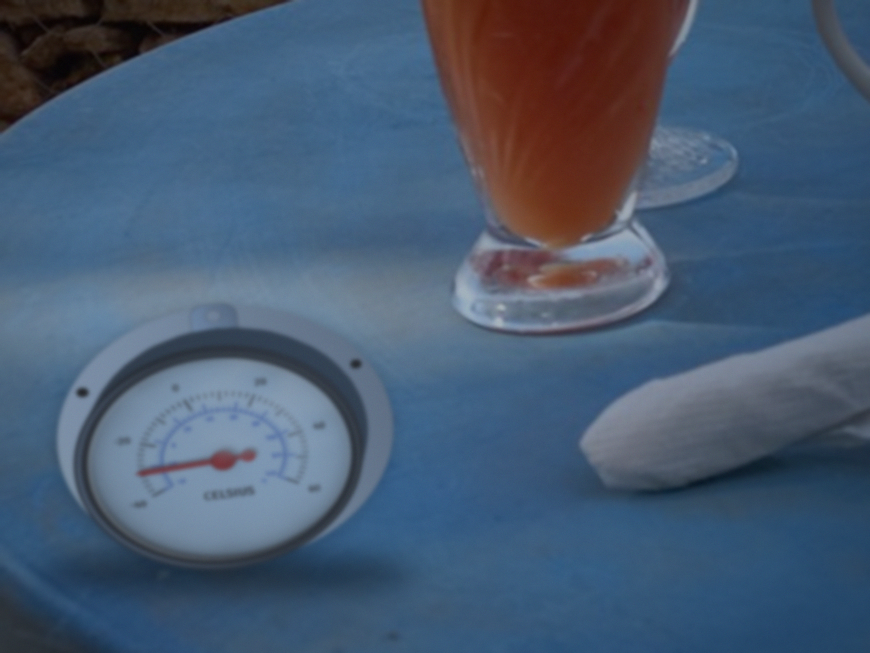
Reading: value=-30 unit=°C
